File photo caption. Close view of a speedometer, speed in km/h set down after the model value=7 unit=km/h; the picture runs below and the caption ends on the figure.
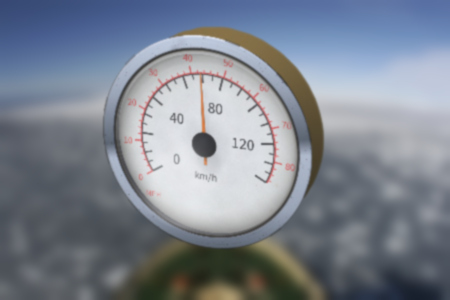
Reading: value=70 unit=km/h
